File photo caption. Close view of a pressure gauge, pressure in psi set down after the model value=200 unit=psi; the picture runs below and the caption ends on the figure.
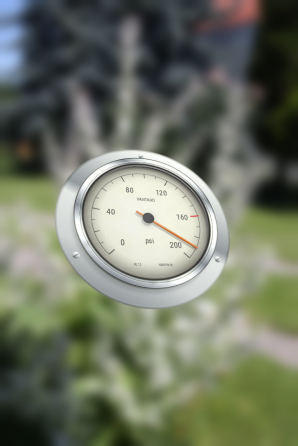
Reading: value=190 unit=psi
